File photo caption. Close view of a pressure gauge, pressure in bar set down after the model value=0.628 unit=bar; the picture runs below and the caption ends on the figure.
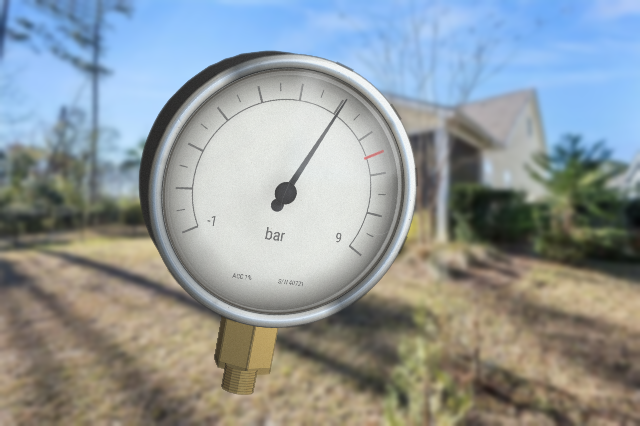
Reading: value=5 unit=bar
